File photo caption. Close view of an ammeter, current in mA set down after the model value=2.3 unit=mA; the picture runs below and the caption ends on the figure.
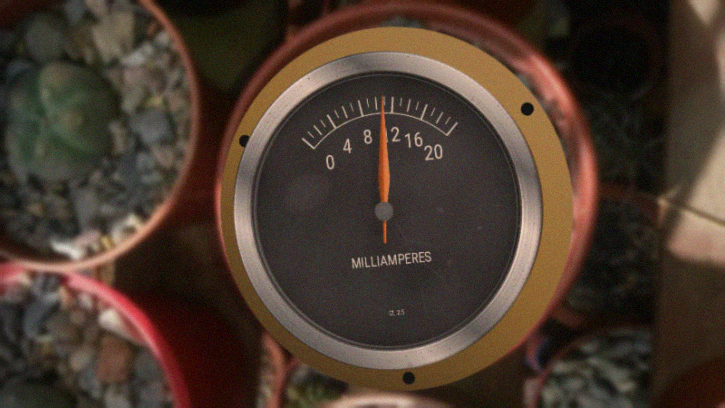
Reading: value=11 unit=mA
